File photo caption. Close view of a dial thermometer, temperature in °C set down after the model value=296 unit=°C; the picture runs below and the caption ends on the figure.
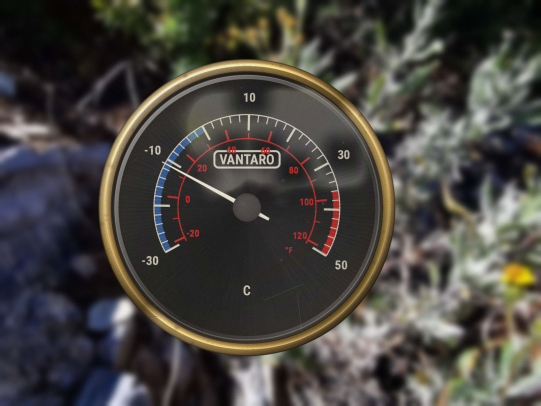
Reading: value=-11 unit=°C
